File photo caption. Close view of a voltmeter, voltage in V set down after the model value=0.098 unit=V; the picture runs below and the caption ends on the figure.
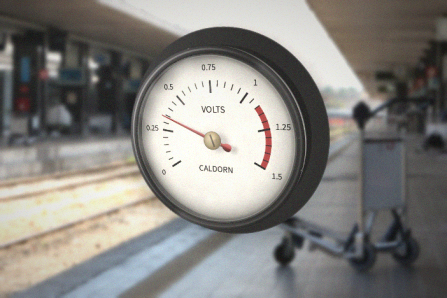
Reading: value=0.35 unit=V
